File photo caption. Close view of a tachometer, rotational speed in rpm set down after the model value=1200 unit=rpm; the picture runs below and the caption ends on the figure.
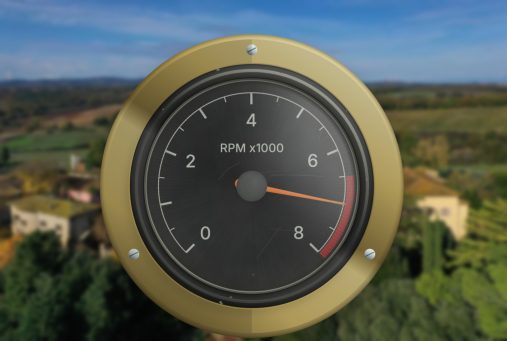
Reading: value=7000 unit=rpm
